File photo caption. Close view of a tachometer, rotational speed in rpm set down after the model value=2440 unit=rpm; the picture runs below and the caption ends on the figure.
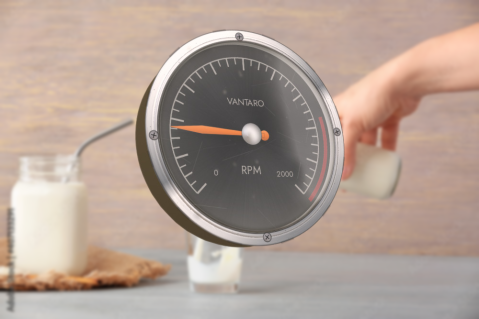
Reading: value=350 unit=rpm
